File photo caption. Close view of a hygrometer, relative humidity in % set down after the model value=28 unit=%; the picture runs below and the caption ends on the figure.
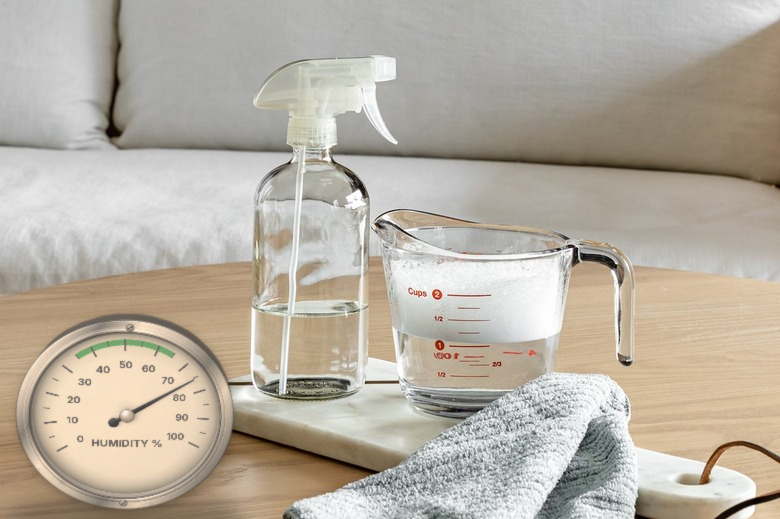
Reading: value=75 unit=%
